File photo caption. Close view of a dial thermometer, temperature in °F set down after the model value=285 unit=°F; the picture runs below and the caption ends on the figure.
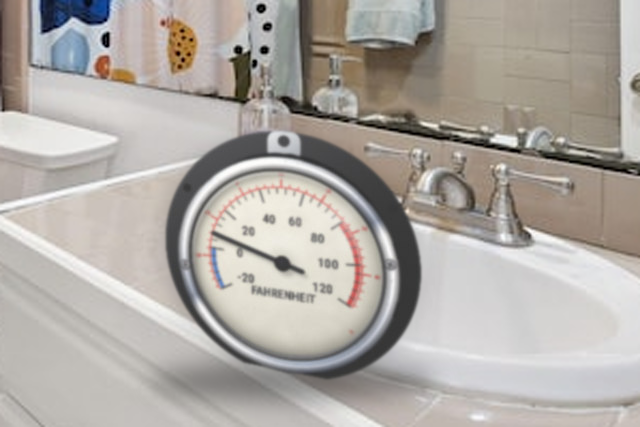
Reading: value=8 unit=°F
